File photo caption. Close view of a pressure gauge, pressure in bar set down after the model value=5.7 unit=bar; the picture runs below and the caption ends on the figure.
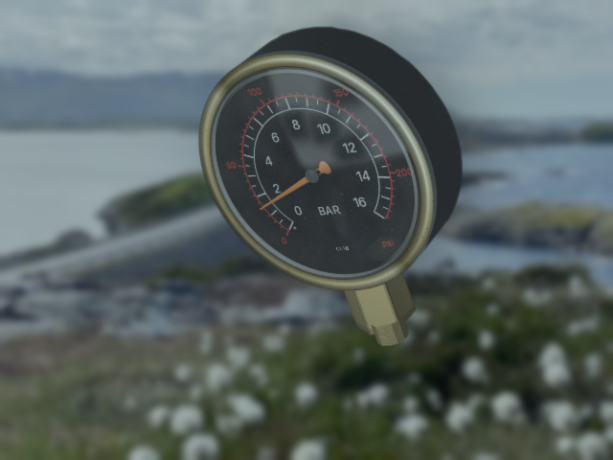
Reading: value=1.5 unit=bar
